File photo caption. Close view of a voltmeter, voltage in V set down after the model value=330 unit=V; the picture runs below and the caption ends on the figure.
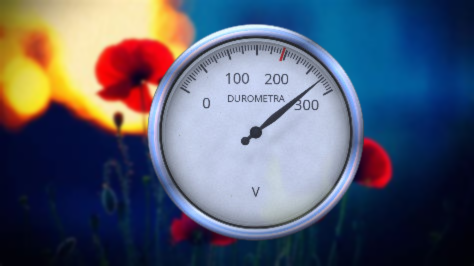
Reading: value=275 unit=V
